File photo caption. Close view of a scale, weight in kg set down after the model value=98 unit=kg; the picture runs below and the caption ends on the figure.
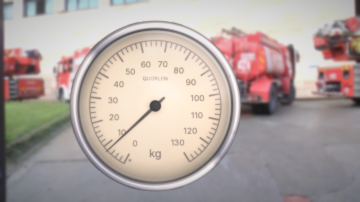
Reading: value=8 unit=kg
